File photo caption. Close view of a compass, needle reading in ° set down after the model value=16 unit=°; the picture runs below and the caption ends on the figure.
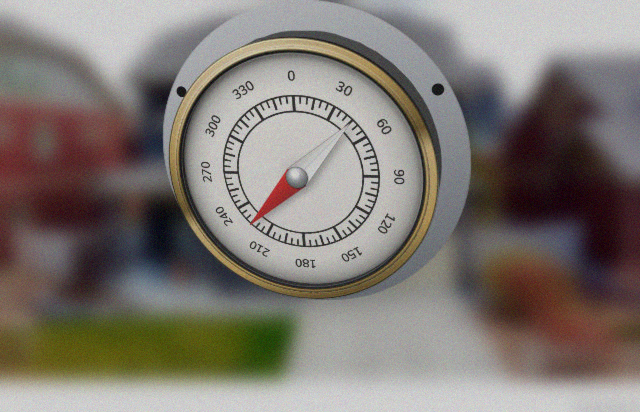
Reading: value=225 unit=°
